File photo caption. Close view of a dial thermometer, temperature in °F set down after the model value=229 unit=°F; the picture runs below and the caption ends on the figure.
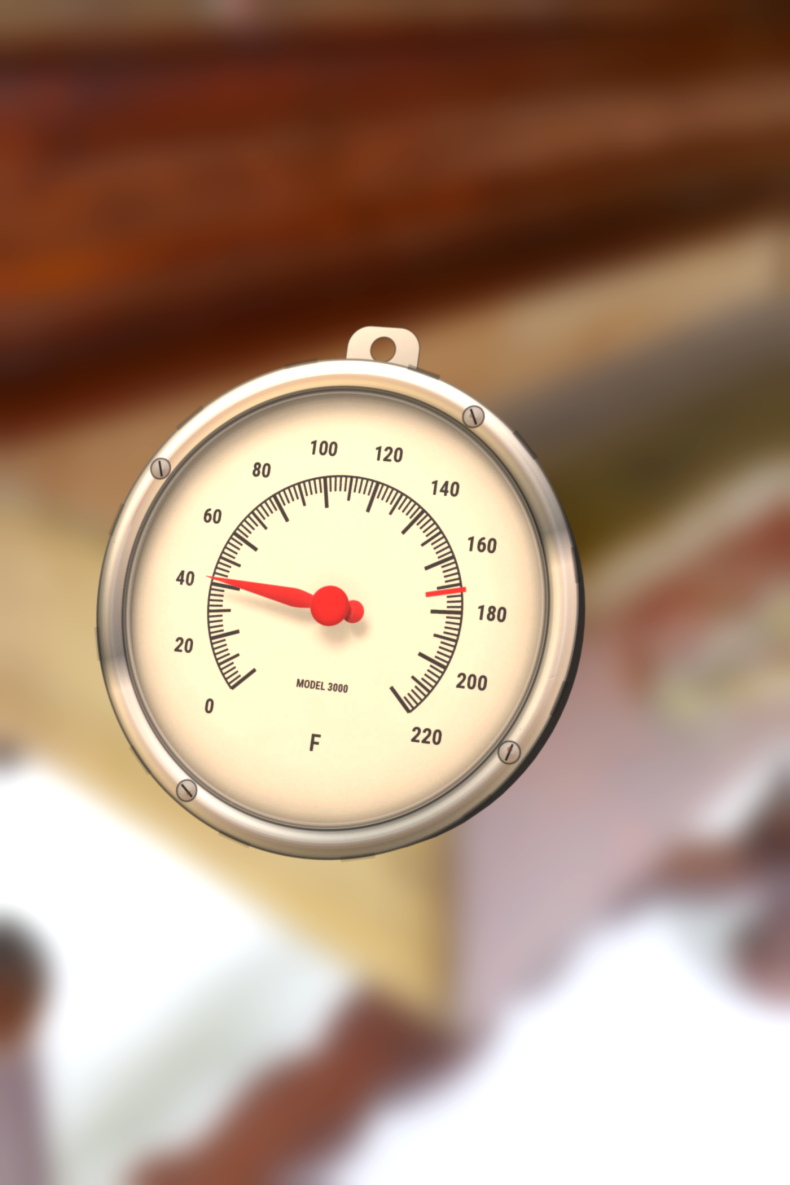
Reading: value=42 unit=°F
